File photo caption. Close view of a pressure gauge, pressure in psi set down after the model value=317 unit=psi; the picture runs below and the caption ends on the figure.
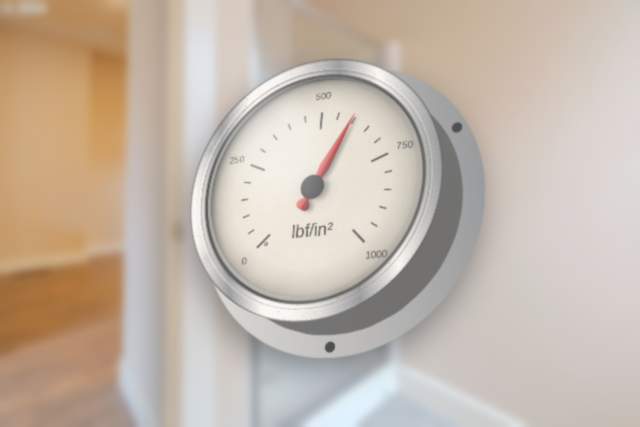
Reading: value=600 unit=psi
